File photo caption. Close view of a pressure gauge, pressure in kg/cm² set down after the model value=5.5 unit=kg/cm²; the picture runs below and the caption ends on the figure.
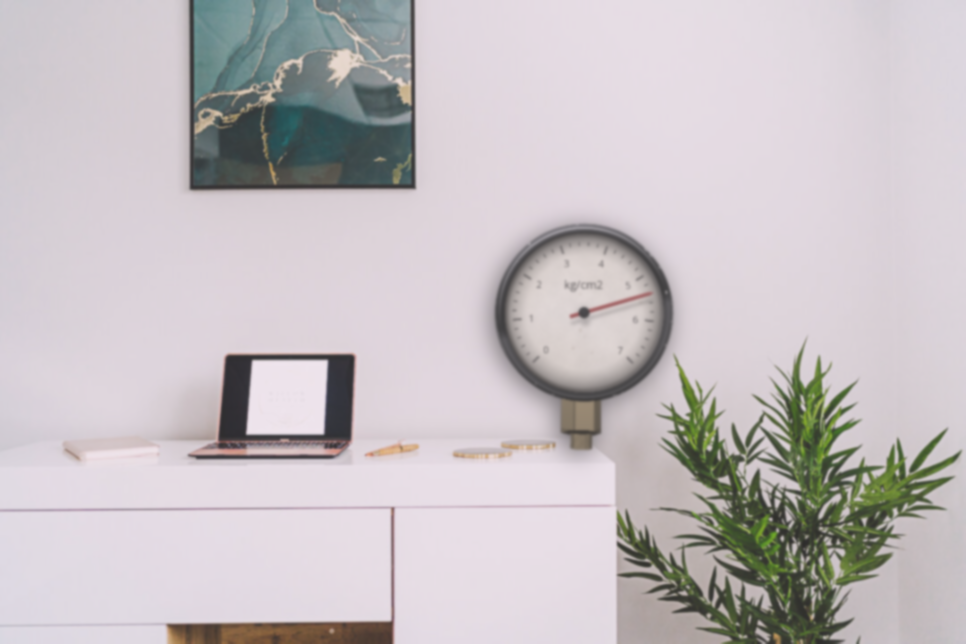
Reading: value=5.4 unit=kg/cm²
